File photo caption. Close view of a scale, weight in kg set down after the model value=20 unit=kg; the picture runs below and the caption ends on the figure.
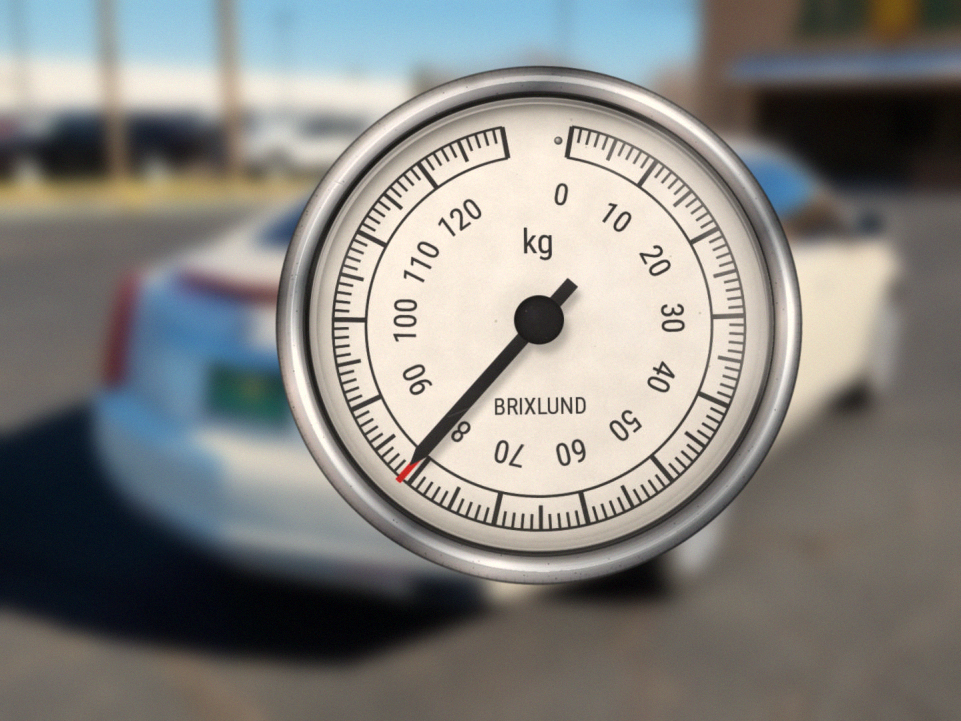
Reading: value=81 unit=kg
